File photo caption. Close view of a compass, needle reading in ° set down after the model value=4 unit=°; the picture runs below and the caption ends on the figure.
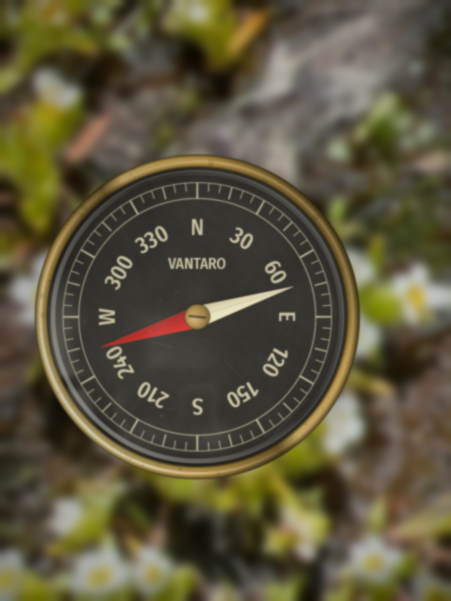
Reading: value=252.5 unit=°
